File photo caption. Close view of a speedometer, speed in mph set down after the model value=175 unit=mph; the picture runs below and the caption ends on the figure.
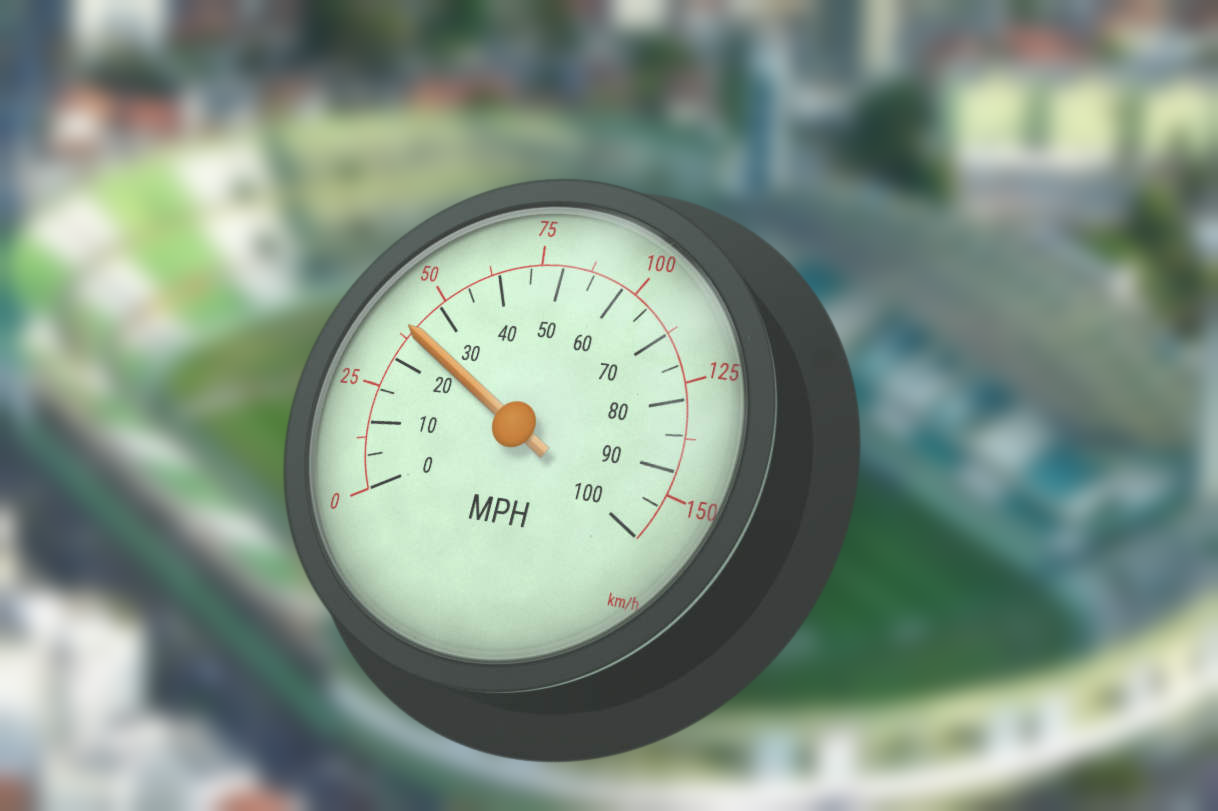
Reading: value=25 unit=mph
